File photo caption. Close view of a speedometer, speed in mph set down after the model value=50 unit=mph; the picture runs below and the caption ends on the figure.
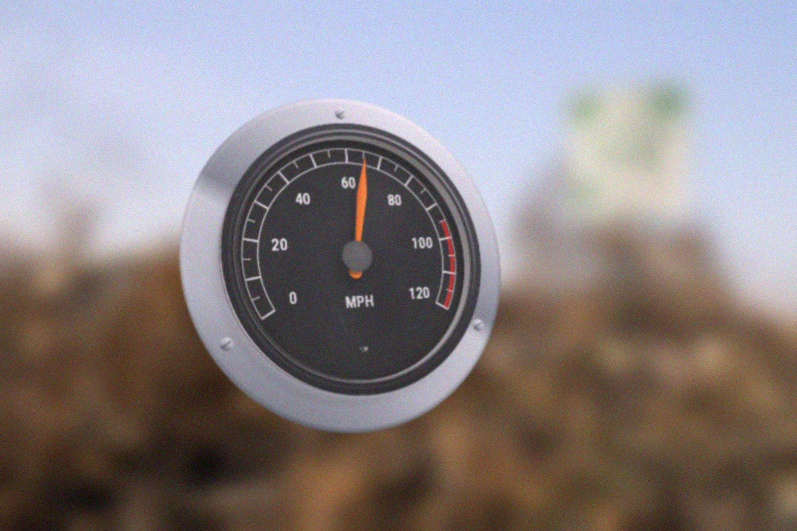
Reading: value=65 unit=mph
